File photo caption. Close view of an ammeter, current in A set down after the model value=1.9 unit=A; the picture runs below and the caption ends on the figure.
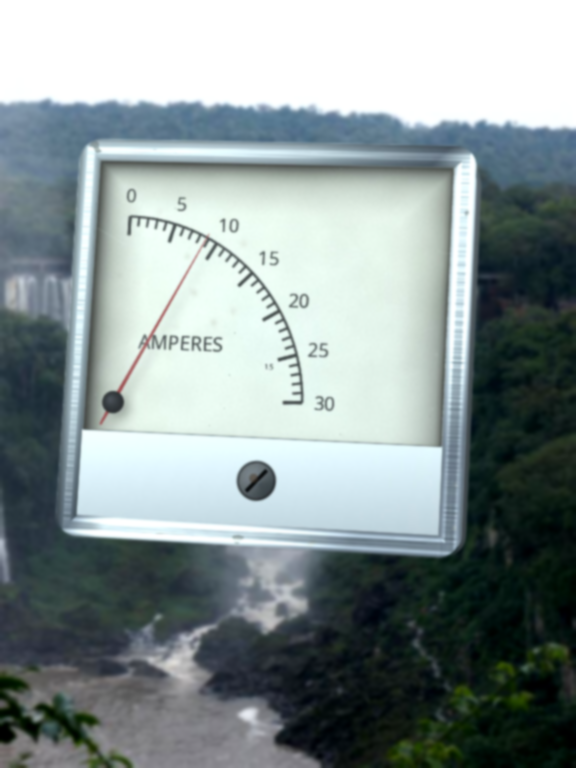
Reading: value=9 unit=A
